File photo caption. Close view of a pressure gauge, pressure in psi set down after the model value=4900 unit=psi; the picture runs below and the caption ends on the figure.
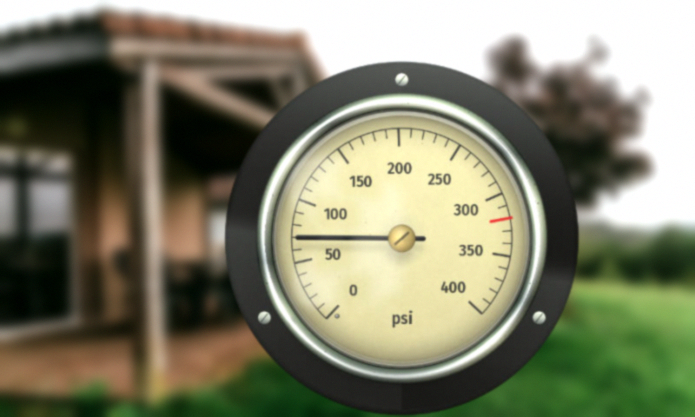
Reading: value=70 unit=psi
